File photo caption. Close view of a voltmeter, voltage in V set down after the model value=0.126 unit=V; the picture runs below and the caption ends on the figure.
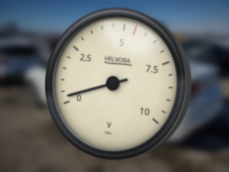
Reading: value=0.25 unit=V
